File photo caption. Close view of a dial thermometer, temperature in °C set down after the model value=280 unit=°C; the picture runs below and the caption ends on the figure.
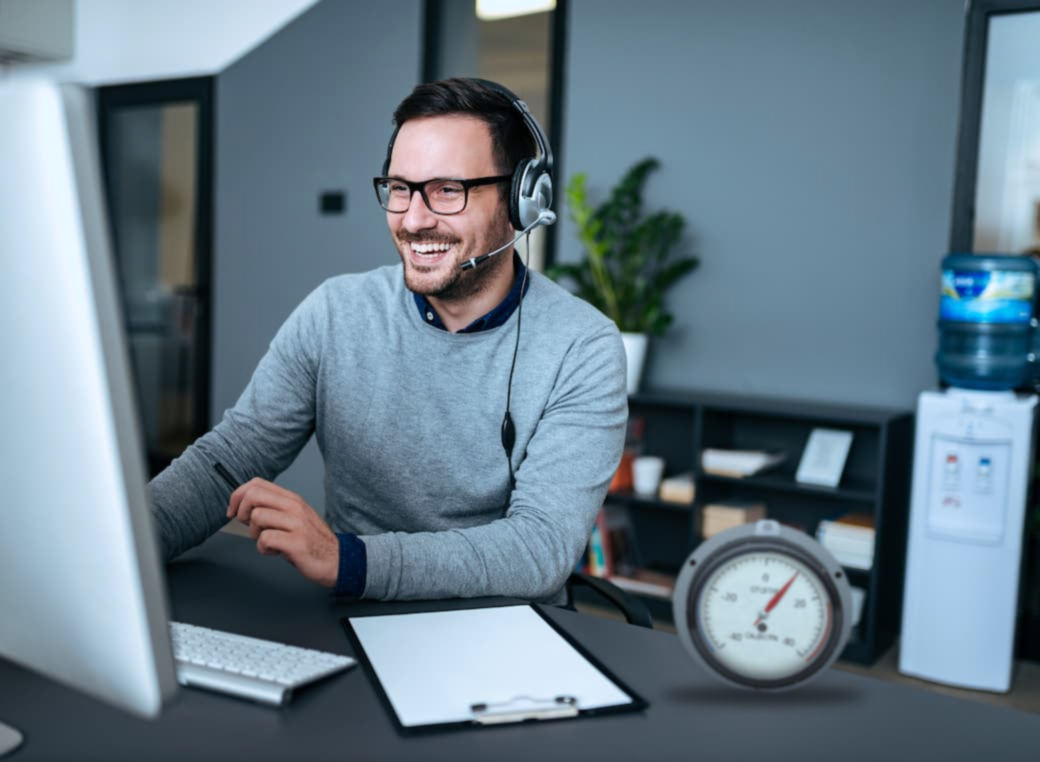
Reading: value=10 unit=°C
